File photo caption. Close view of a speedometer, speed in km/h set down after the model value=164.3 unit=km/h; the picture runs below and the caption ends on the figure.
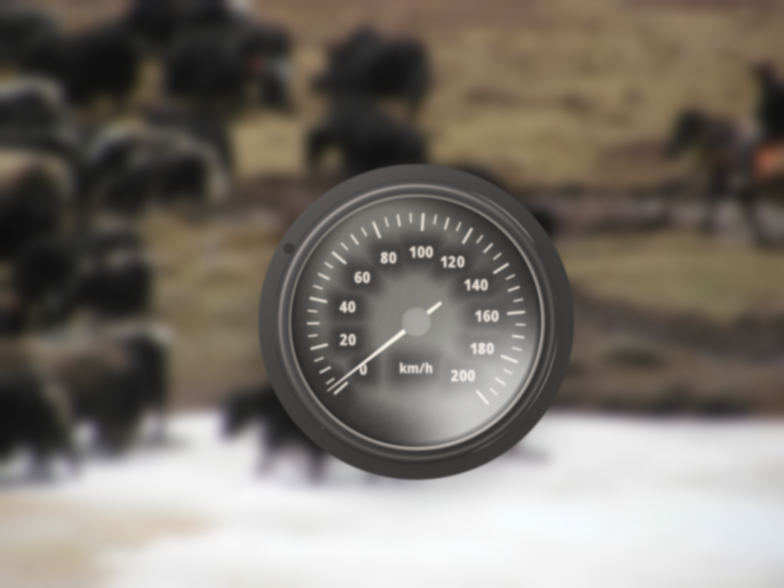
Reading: value=2.5 unit=km/h
